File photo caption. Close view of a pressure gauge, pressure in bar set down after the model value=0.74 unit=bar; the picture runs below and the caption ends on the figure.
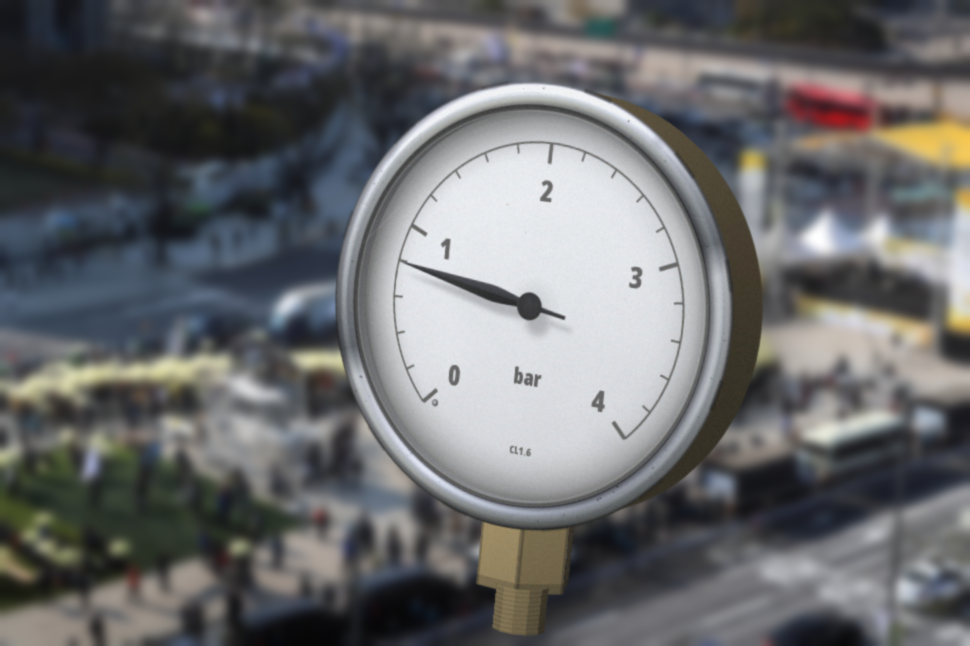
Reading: value=0.8 unit=bar
